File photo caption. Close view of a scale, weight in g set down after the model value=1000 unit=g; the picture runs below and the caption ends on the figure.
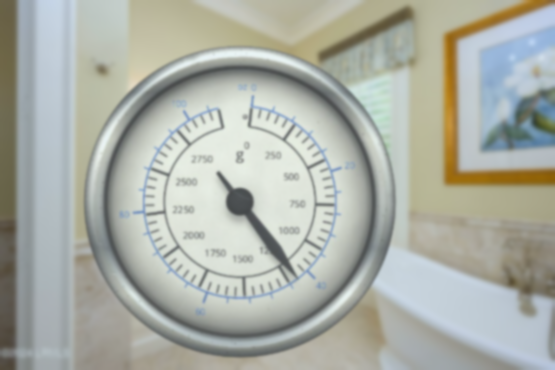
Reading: value=1200 unit=g
